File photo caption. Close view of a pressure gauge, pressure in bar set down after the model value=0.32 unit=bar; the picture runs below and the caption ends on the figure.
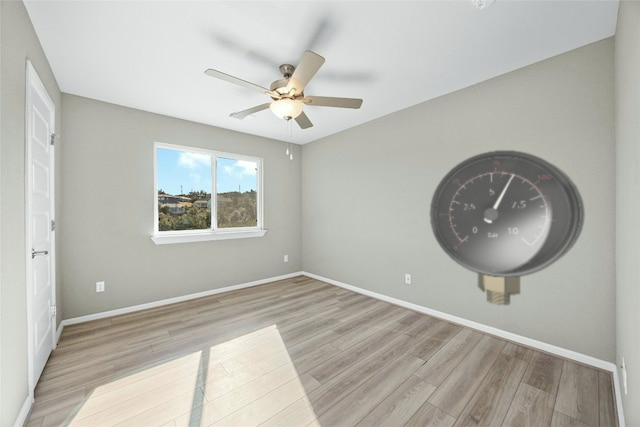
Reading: value=6 unit=bar
